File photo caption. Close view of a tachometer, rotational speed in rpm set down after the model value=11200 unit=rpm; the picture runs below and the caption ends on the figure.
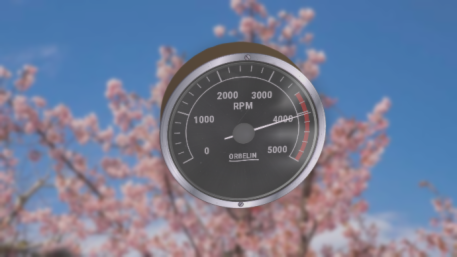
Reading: value=4000 unit=rpm
